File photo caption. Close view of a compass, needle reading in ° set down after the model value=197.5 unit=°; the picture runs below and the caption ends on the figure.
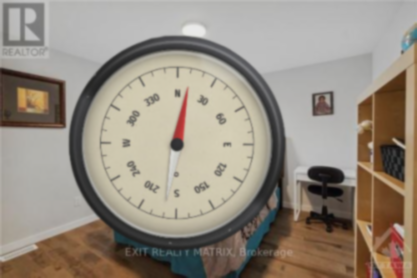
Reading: value=10 unit=°
